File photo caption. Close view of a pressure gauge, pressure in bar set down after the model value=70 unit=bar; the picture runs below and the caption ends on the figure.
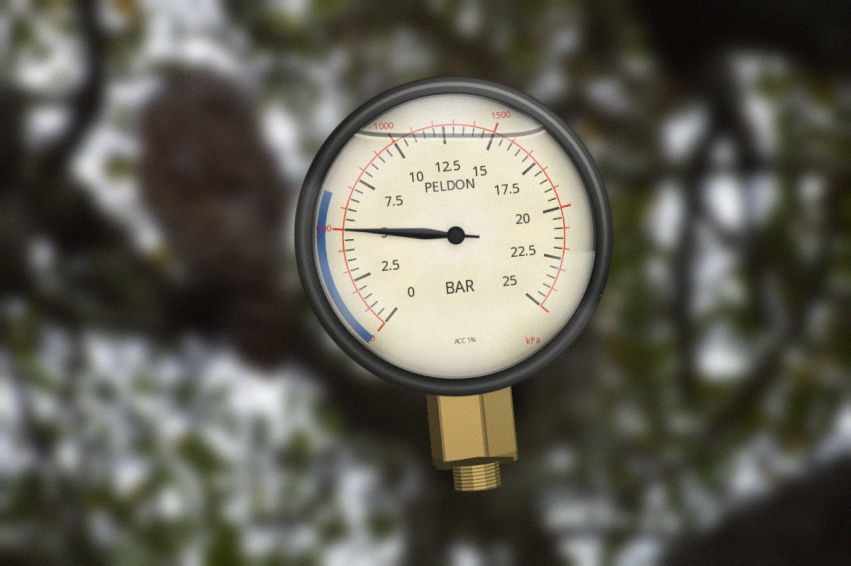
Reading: value=5 unit=bar
